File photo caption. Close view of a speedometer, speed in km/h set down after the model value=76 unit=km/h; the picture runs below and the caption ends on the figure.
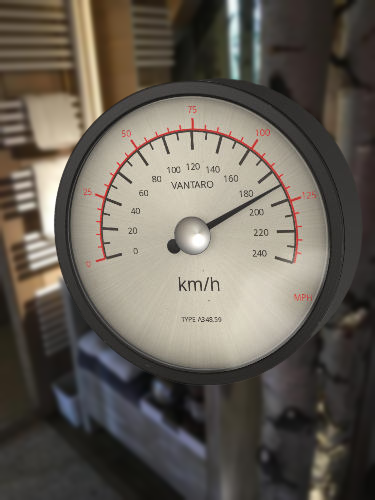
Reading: value=190 unit=km/h
